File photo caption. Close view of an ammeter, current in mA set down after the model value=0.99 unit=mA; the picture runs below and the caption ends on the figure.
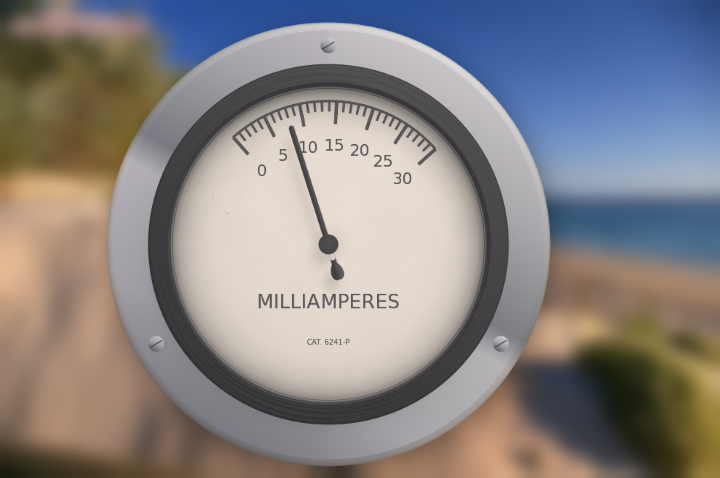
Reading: value=8 unit=mA
